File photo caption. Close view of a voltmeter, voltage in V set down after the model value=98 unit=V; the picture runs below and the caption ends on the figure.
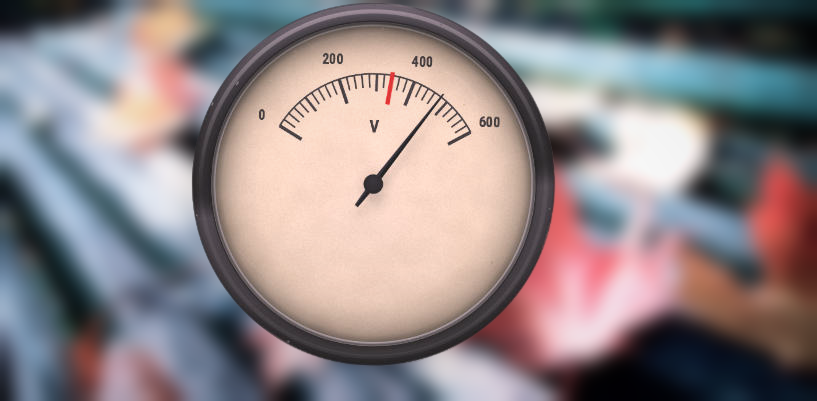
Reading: value=480 unit=V
